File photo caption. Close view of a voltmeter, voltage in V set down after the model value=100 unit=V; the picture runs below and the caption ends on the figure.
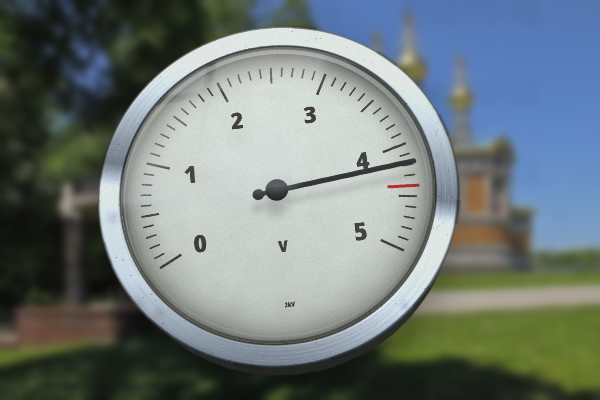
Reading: value=4.2 unit=V
